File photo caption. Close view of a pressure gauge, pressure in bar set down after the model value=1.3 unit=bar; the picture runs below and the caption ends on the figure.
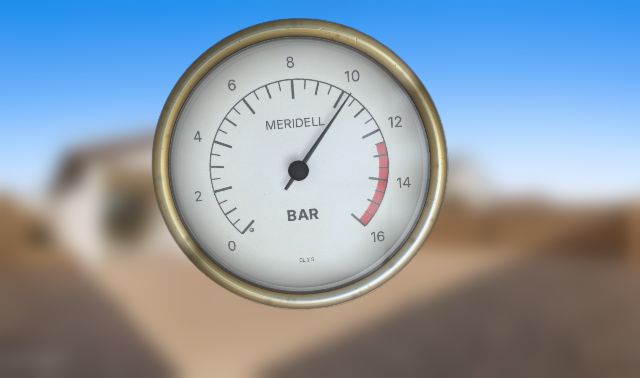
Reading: value=10.25 unit=bar
